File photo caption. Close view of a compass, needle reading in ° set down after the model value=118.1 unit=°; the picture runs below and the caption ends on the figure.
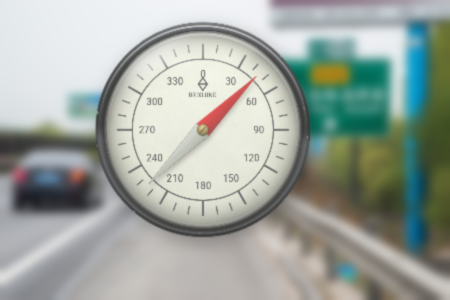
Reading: value=45 unit=°
